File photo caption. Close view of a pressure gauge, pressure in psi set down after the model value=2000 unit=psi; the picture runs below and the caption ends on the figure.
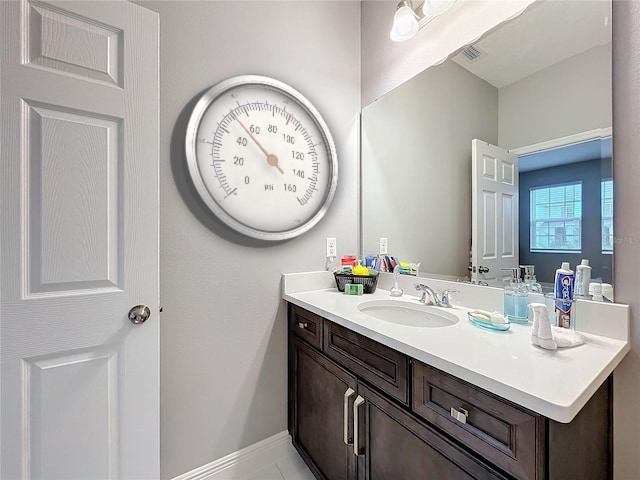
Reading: value=50 unit=psi
